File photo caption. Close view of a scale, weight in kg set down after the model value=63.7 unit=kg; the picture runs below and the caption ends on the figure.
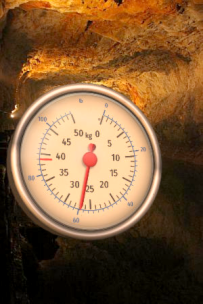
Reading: value=27 unit=kg
